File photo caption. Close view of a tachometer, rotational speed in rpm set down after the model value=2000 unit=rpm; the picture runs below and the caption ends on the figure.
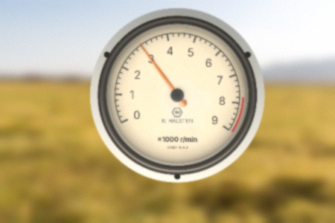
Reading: value=3000 unit=rpm
